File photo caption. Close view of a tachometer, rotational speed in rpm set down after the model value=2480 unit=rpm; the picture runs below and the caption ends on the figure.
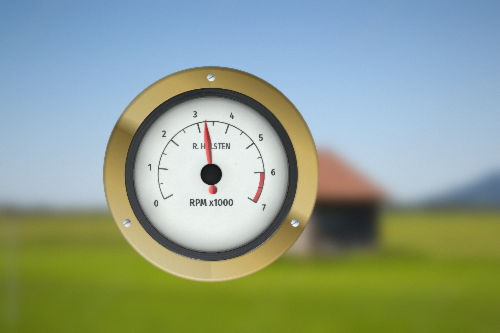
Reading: value=3250 unit=rpm
